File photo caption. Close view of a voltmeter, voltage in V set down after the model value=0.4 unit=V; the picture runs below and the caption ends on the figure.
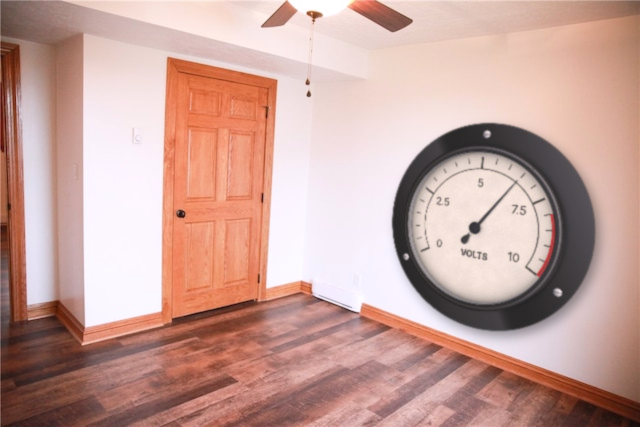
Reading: value=6.5 unit=V
